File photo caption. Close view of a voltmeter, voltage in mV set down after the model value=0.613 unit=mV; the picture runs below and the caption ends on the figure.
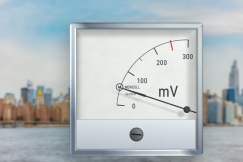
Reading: value=50 unit=mV
